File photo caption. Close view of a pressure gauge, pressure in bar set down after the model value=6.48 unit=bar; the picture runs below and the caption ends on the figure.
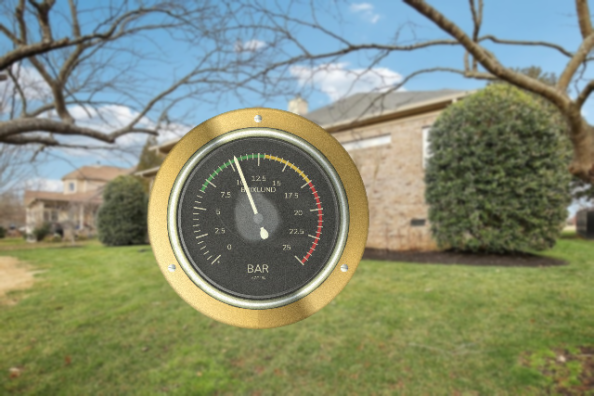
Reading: value=10.5 unit=bar
